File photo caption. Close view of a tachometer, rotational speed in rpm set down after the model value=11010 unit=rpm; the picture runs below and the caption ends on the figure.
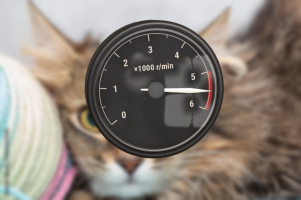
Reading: value=5500 unit=rpm
